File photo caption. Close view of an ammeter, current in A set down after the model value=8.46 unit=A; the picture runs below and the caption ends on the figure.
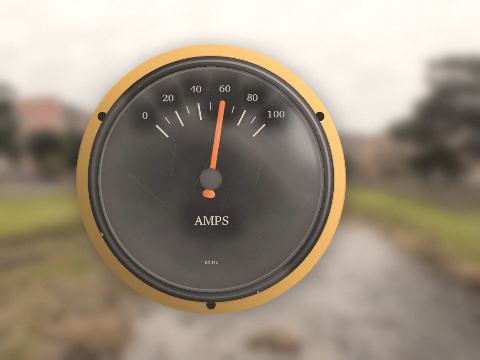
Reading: value=60 unit=A
